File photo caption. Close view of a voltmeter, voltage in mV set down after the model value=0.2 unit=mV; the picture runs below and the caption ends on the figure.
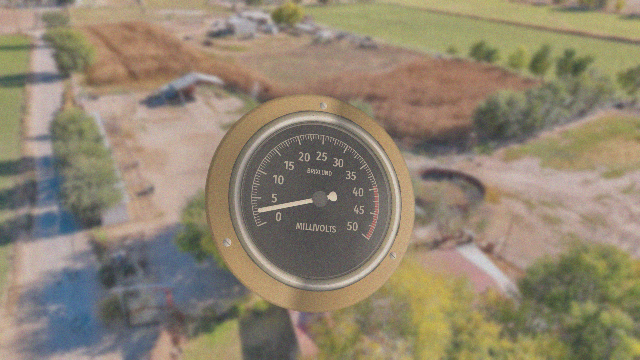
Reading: value=2.5 unit=mV
